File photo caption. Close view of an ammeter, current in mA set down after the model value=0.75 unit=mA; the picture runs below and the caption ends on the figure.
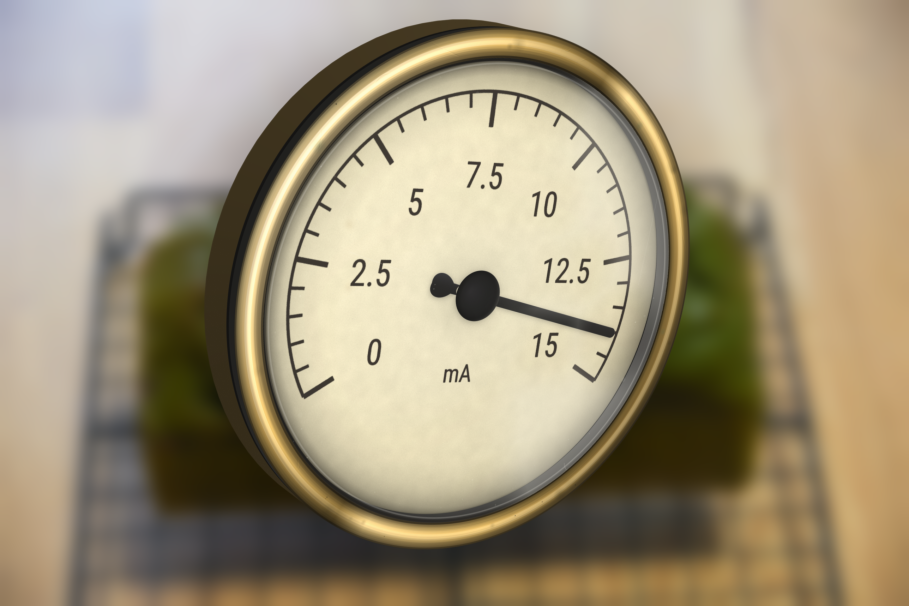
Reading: value=14 unit=mA
